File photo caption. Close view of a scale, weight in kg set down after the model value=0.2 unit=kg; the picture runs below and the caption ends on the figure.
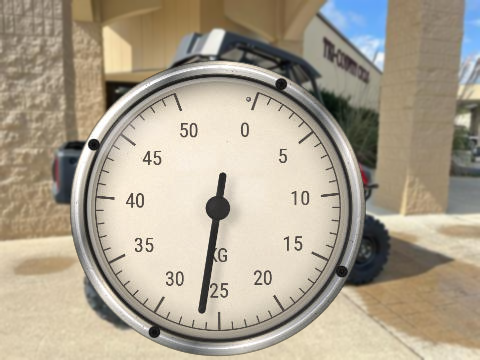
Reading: value=26.5 unit=kg
